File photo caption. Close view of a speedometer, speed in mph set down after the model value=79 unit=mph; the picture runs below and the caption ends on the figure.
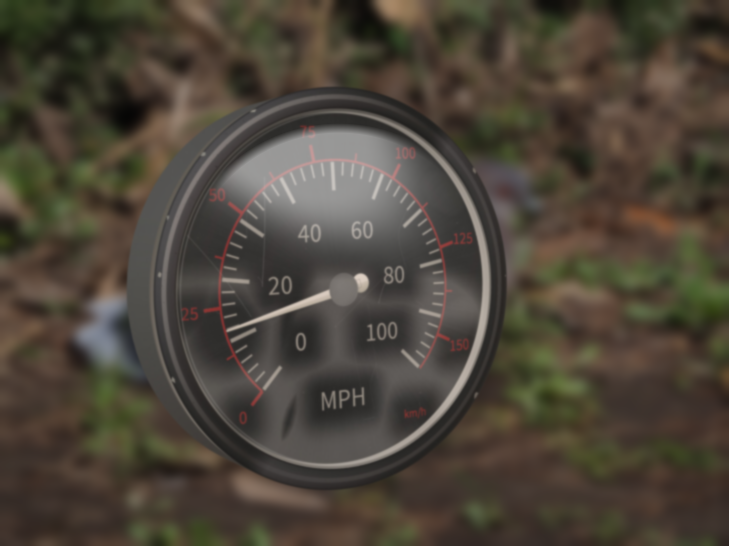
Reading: value=12 unit=mph
